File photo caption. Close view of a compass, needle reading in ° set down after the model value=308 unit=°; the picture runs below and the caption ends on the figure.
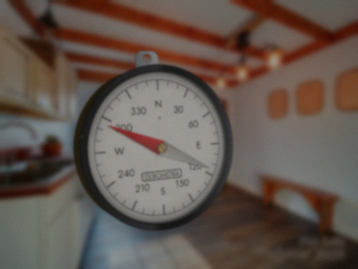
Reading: value=295 unit=°
